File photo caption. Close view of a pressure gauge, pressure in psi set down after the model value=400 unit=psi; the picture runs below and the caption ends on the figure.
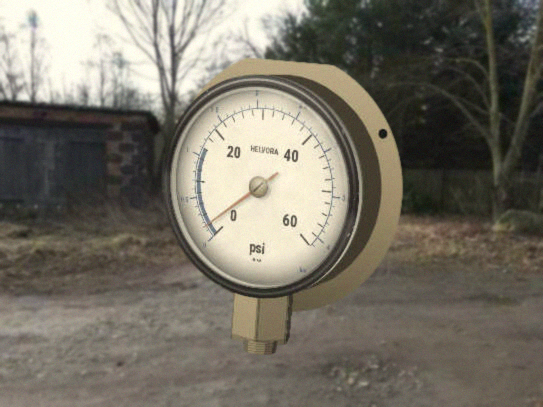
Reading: value=2 unit=psi
